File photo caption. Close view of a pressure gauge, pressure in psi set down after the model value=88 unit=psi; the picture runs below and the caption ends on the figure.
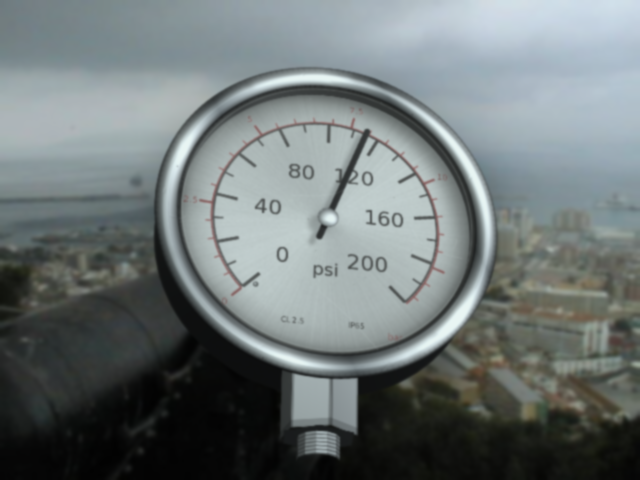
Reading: value=115 unit=psi
